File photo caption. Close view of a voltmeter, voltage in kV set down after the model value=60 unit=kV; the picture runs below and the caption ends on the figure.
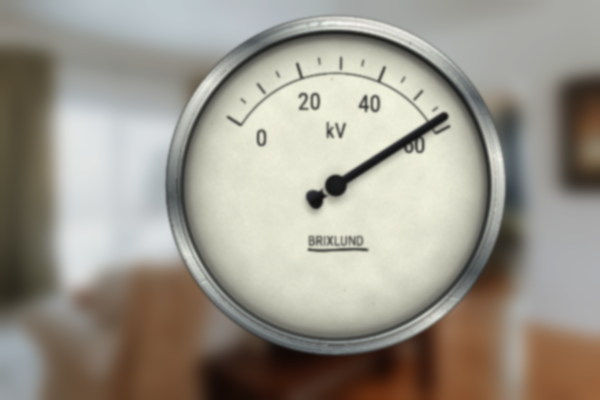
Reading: value=57.5 unit=kV
